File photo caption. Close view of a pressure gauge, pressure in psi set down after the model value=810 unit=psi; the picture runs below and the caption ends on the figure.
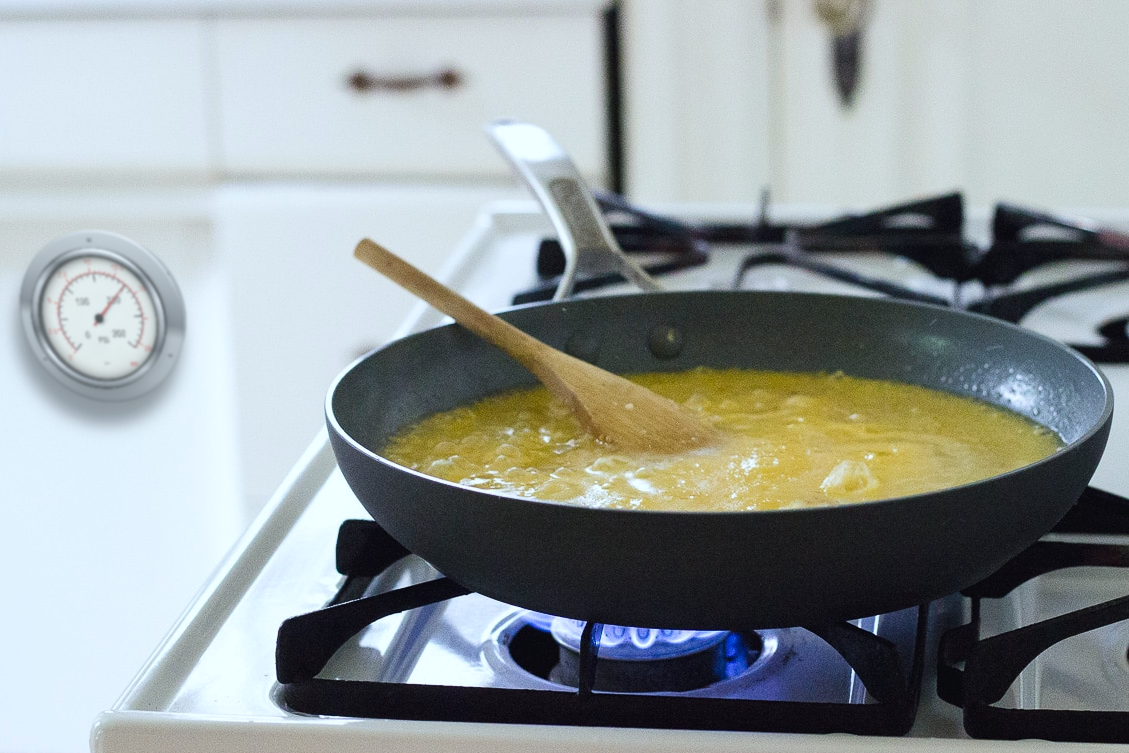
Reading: value=200 unit=psi
